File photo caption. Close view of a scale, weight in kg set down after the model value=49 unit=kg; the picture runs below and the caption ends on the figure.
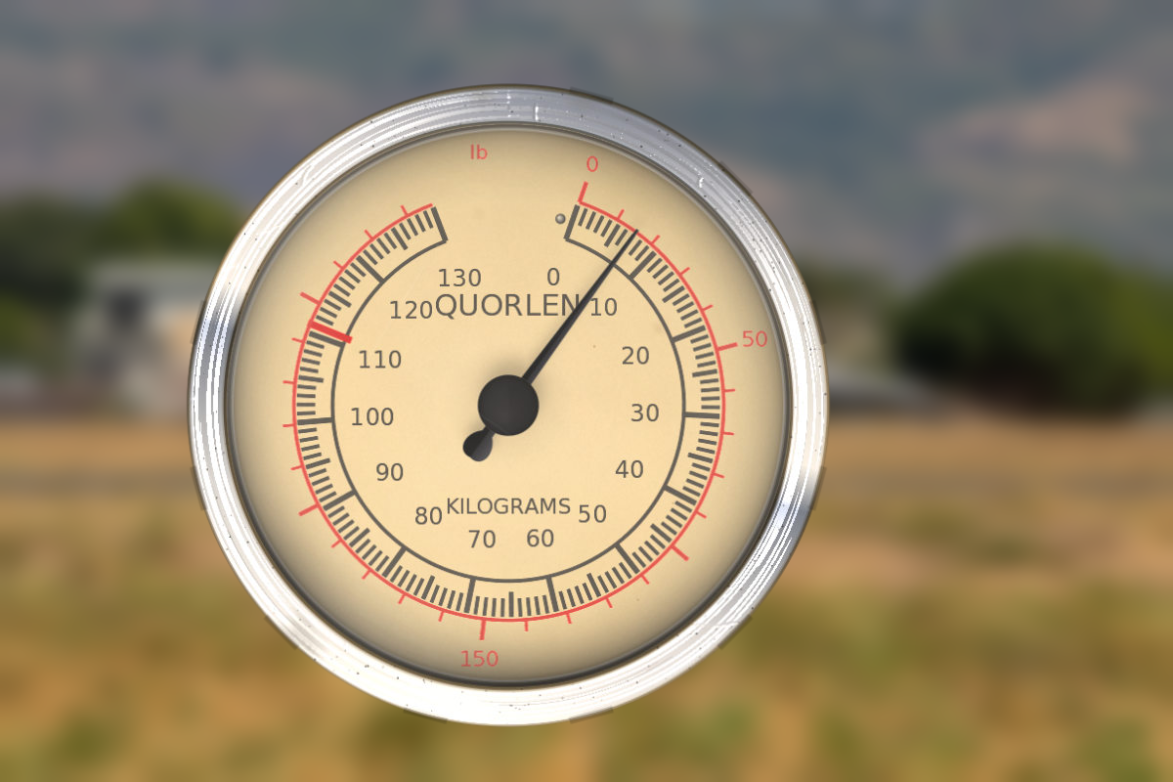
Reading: value=7 unit=kg
